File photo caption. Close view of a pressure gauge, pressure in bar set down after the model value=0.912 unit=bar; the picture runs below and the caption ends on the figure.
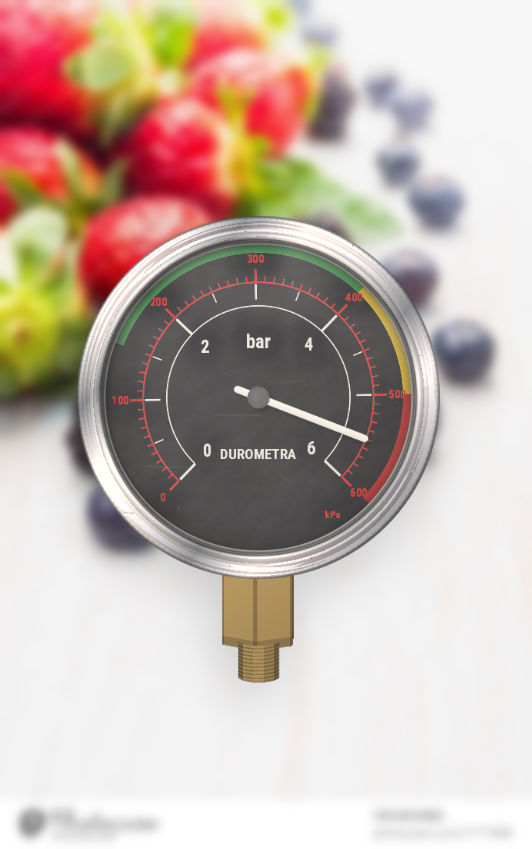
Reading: value=5.5 unit=bar
